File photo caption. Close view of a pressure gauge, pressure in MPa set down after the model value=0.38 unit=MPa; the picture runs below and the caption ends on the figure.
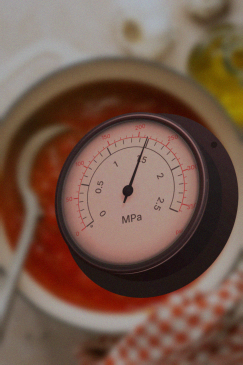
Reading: value=1.5 unit=MPa
